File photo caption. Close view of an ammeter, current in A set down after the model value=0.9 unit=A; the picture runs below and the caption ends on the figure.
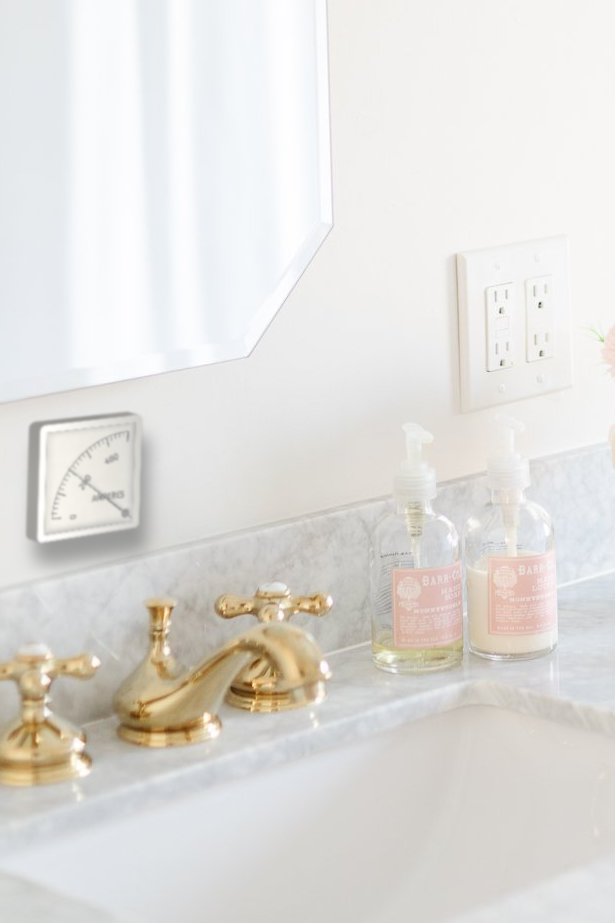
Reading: value=200 unit=A
